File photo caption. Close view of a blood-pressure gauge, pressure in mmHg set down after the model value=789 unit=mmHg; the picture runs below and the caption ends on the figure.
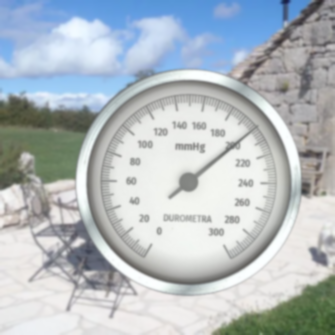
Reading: value=200 unit=mmHg
